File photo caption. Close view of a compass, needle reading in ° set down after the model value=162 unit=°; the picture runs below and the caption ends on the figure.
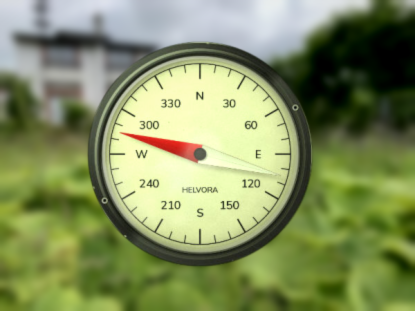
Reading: value=285 unit=°
